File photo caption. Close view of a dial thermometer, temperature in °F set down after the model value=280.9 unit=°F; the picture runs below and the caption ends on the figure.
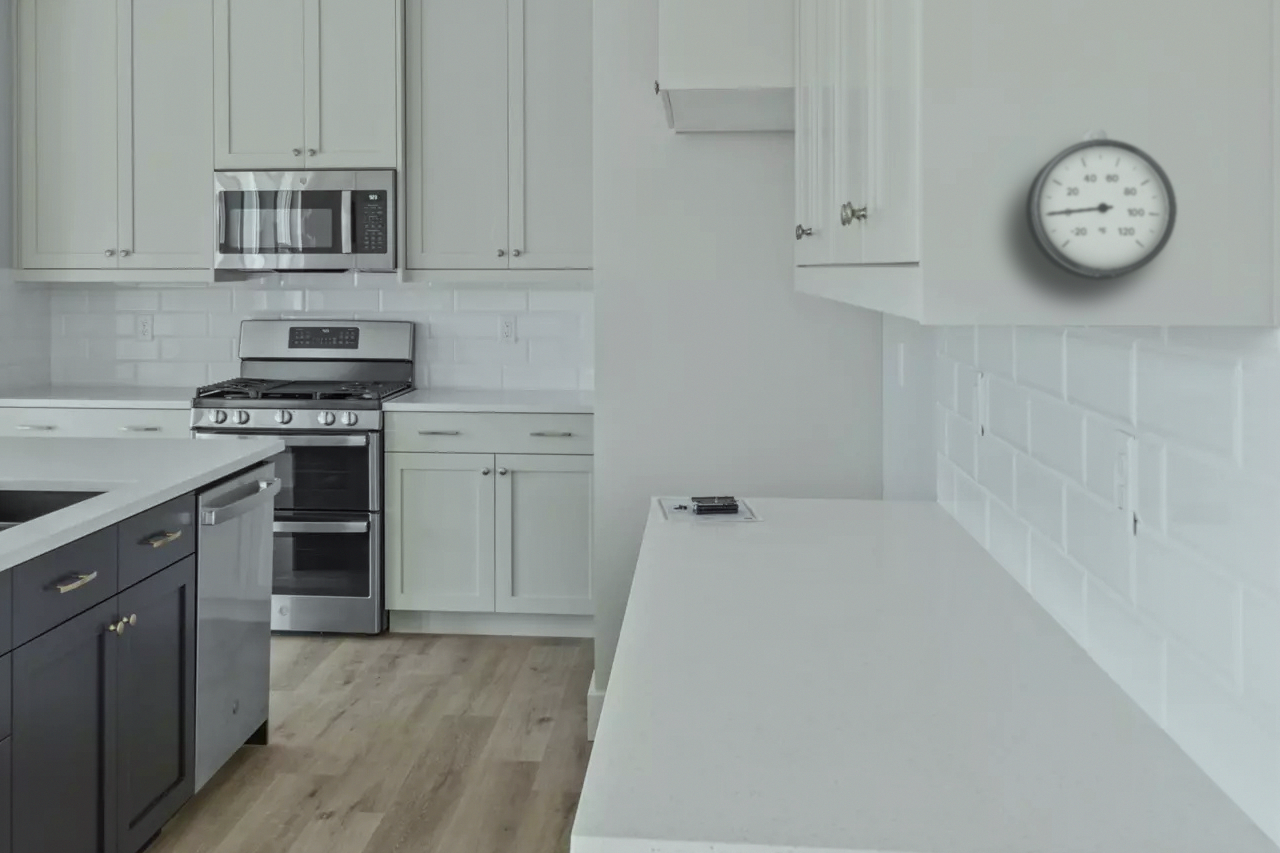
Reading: value=0 unit=°F
